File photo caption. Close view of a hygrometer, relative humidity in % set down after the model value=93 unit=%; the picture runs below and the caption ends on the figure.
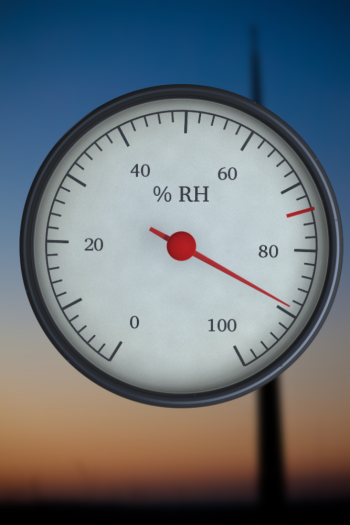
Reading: value=89 unit=%
